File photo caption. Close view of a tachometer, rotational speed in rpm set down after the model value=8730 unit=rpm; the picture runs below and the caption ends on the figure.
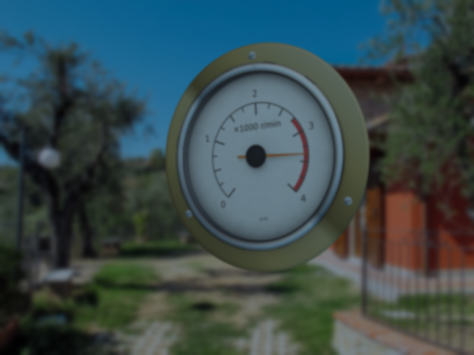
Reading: value=3375 unit=rpm
